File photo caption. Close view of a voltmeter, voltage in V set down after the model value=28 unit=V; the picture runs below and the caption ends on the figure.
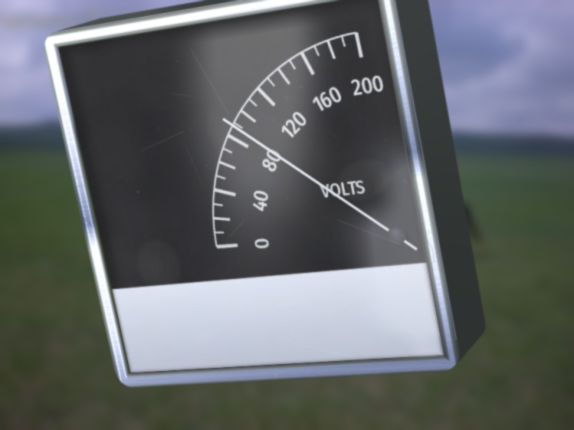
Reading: value=90 unit=V
